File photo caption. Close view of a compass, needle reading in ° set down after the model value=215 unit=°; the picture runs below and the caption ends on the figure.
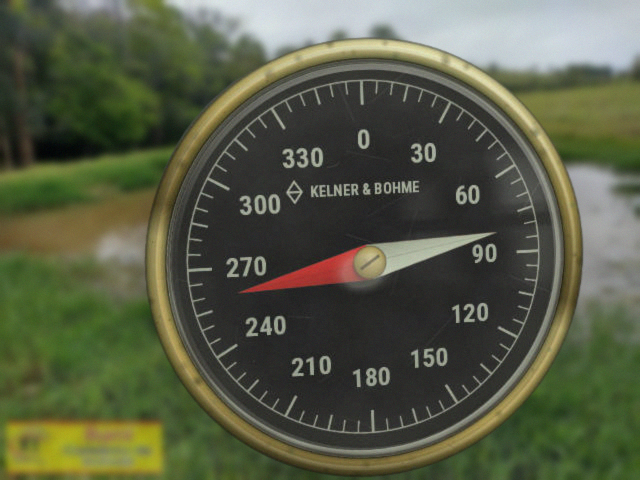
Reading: value=260 unit=°
